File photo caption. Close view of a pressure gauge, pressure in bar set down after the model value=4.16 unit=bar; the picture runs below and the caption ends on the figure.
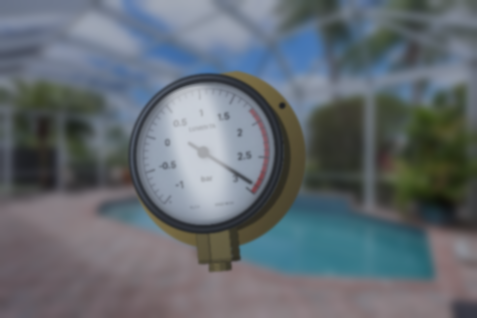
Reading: value=2.9 unit=bar
